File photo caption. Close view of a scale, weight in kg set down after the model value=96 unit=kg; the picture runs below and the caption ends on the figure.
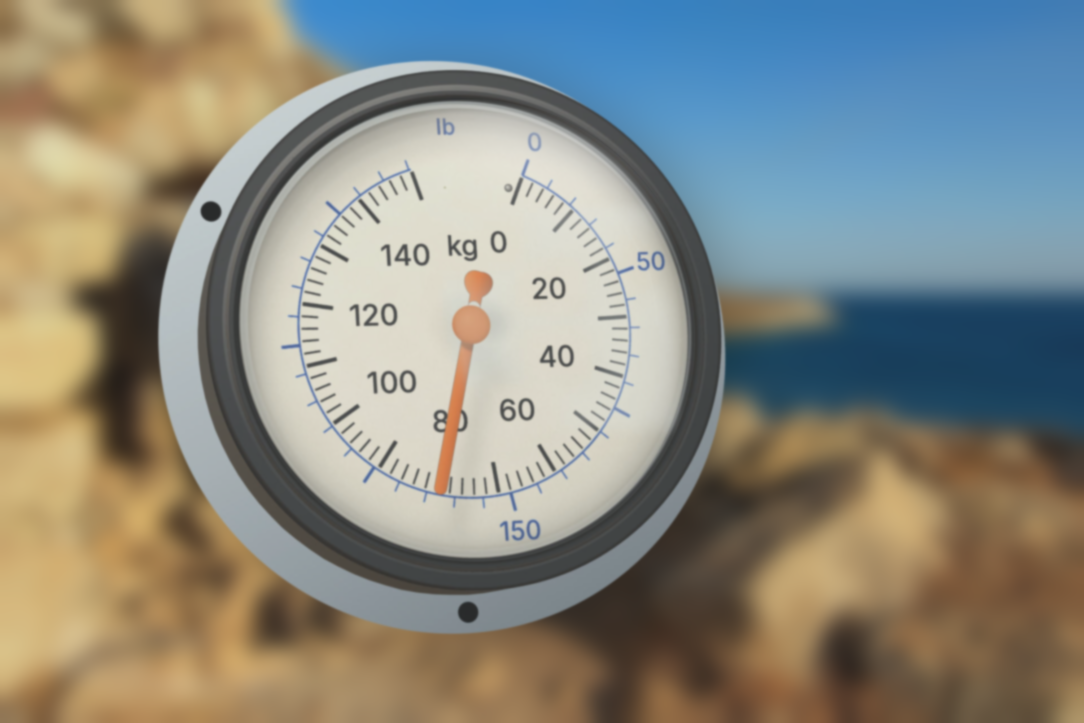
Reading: value=80 unit=kg
